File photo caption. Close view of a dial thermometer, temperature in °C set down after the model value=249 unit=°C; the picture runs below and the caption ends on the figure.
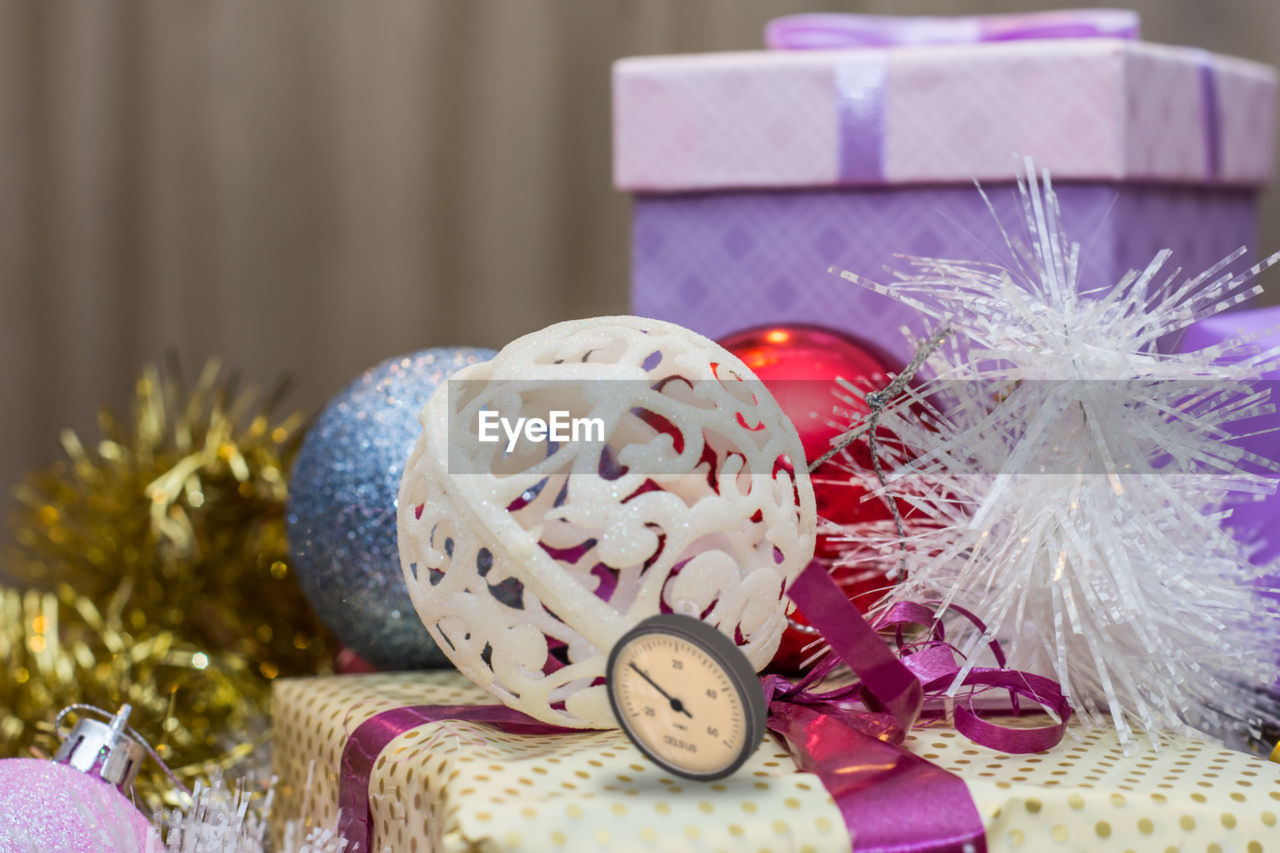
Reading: value=0 unit=°C
